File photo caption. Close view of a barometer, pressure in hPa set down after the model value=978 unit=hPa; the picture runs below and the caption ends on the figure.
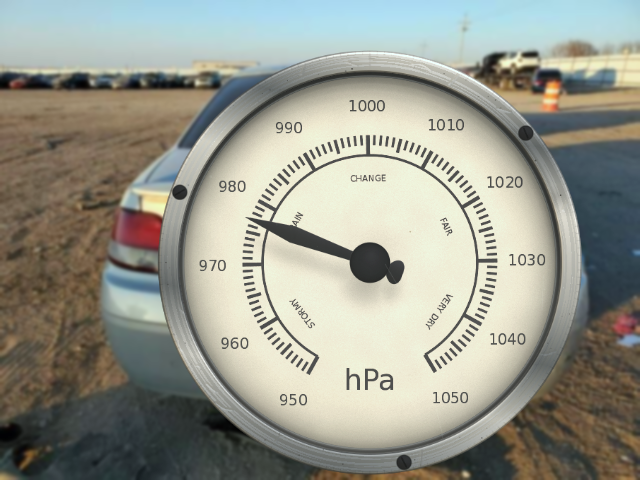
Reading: value=977 unit=hPa
